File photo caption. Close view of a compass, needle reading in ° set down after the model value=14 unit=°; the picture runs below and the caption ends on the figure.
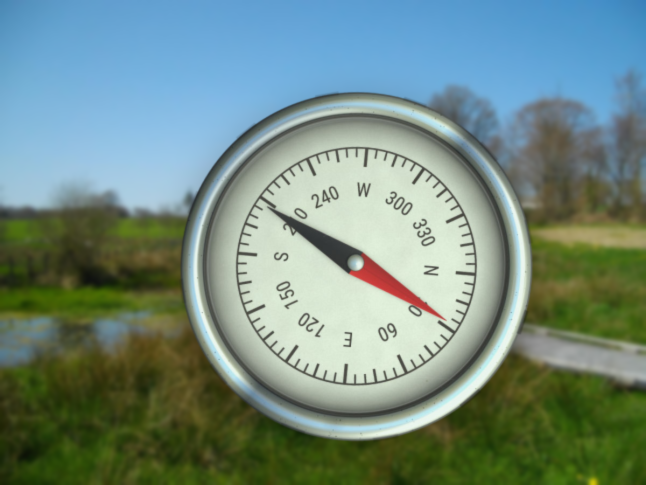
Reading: value=27.5 unit=°
